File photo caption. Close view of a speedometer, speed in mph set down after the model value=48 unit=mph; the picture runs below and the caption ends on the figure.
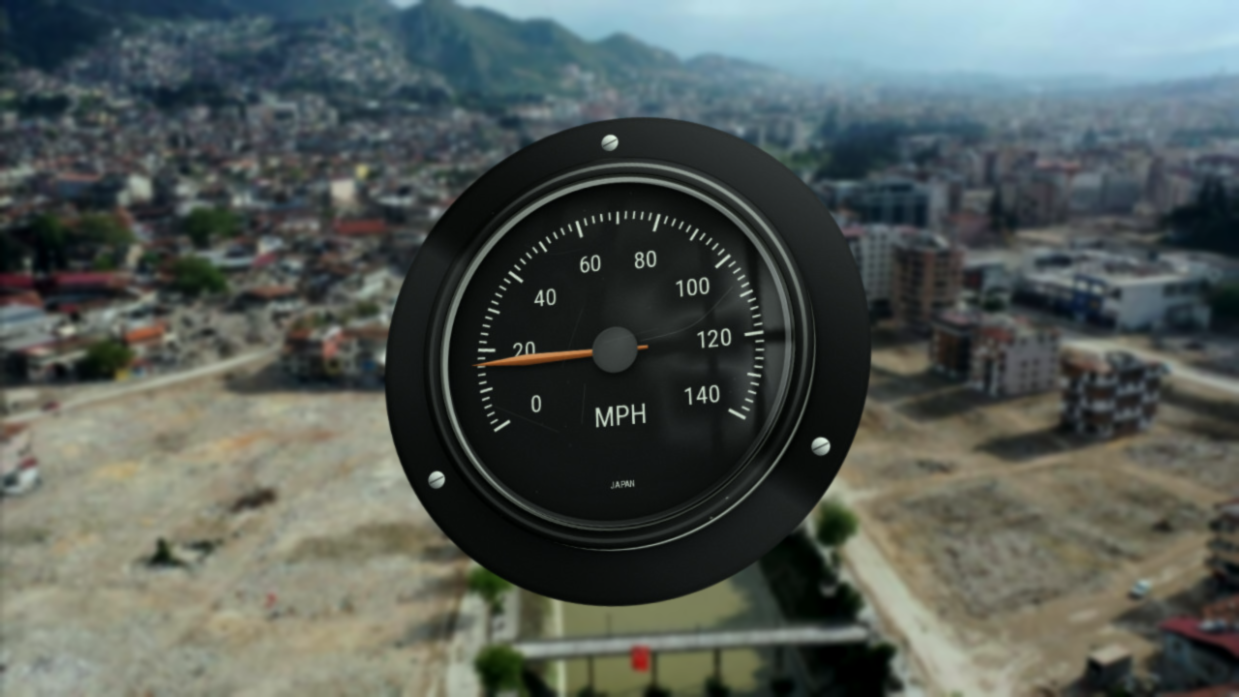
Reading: value=16 unit=mph
